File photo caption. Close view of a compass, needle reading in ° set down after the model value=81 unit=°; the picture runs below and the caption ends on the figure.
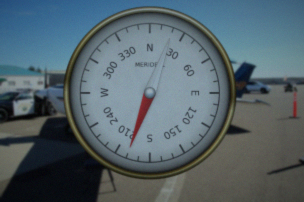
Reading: value=200 unit=°
